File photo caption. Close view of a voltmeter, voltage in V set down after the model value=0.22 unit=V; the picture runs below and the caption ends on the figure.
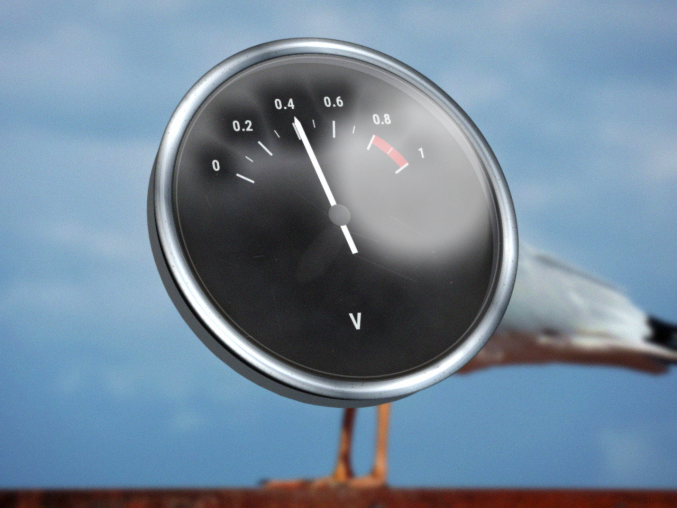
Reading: value=0.4 unit=V
